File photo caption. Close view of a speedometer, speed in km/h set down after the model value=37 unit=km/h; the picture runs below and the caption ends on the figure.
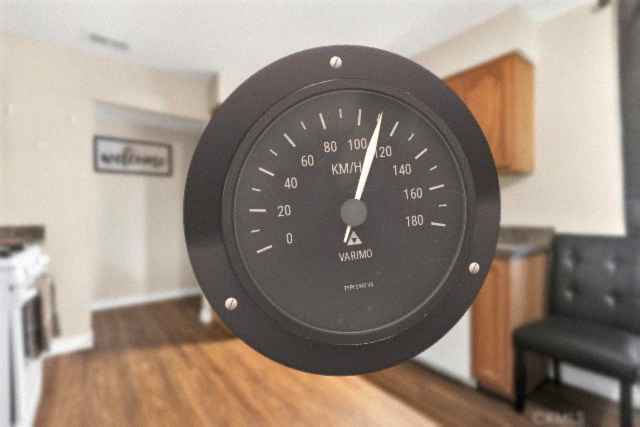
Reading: value=110 unit=km/h
